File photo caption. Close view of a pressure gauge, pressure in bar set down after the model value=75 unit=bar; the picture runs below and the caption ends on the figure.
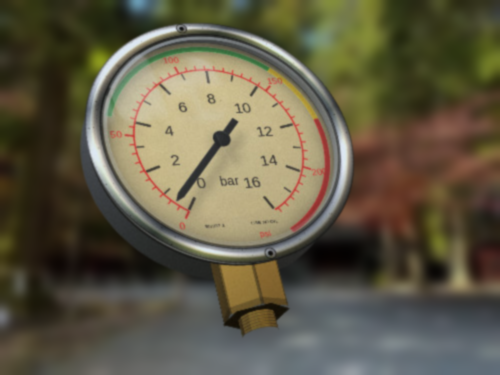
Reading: value=0.5 unit=bar
